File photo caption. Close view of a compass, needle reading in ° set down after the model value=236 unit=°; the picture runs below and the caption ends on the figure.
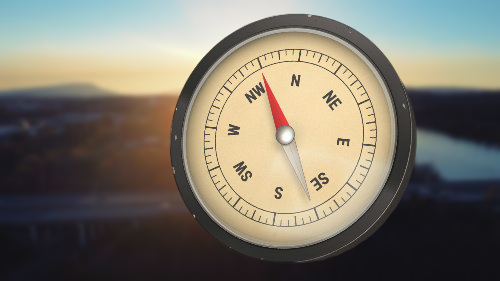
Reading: value=330 unit=°
